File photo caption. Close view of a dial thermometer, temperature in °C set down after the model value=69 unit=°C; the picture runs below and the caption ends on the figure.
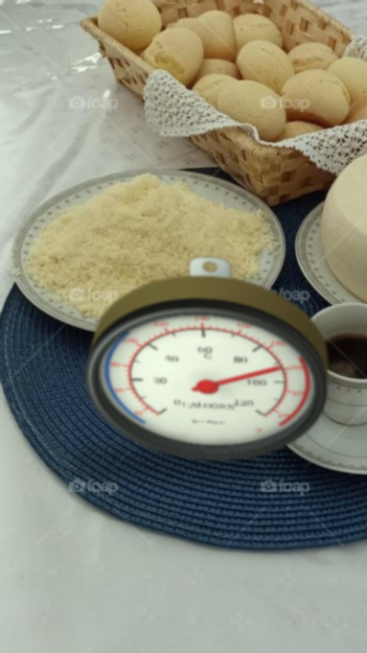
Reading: value=90 unit=°C
